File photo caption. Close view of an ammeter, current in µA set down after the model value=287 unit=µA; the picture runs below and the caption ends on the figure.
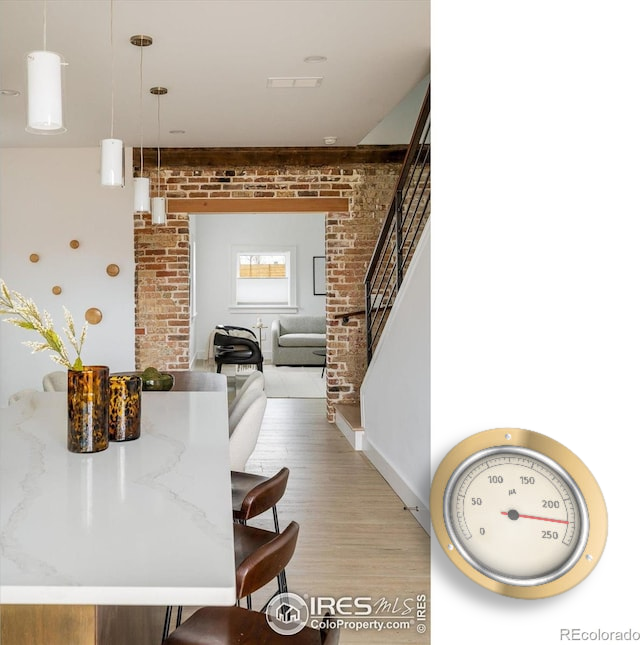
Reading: value=225 unit=µA
